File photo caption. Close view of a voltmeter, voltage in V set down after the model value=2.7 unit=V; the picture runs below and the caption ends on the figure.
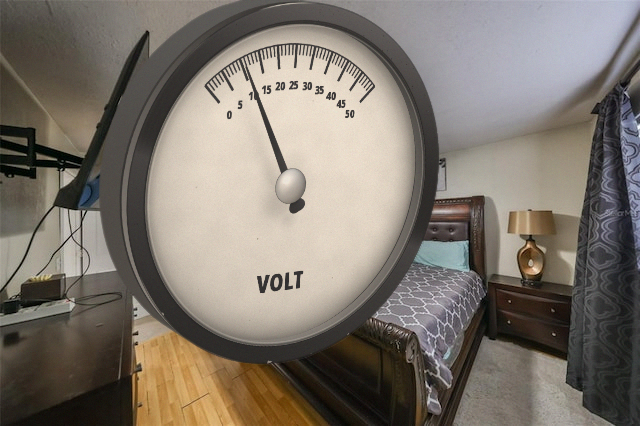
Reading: value=10 unit=V
